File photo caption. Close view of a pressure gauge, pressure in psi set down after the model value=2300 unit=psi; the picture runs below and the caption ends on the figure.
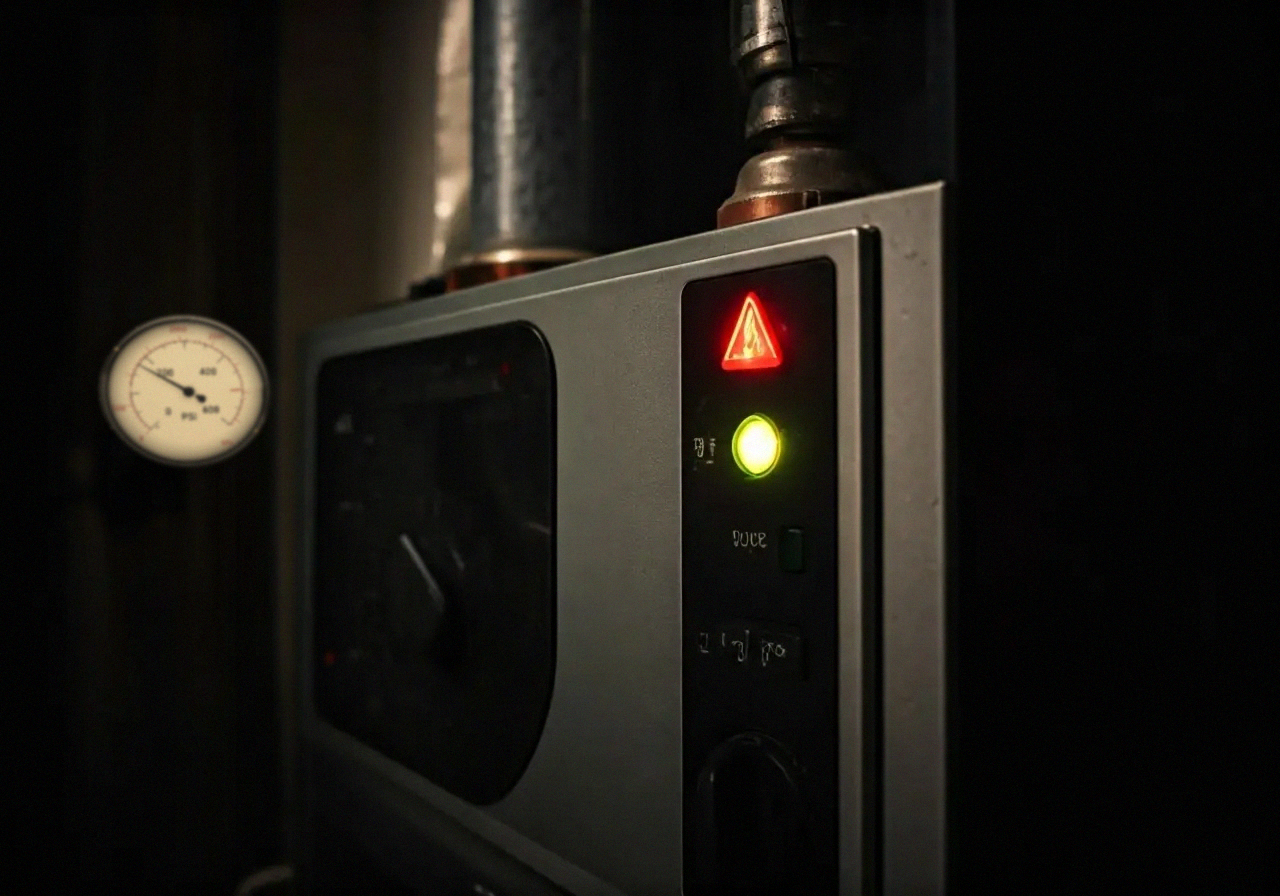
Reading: value=175 unit=psi
